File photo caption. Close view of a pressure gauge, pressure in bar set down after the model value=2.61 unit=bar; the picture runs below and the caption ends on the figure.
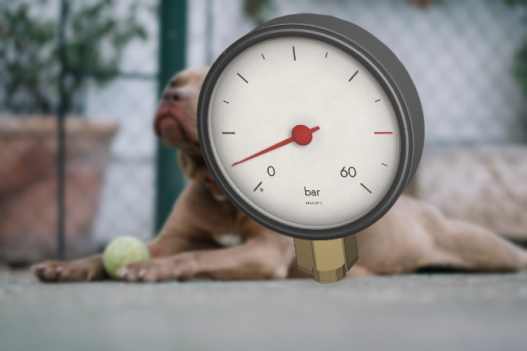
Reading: value=5 unit=bar
